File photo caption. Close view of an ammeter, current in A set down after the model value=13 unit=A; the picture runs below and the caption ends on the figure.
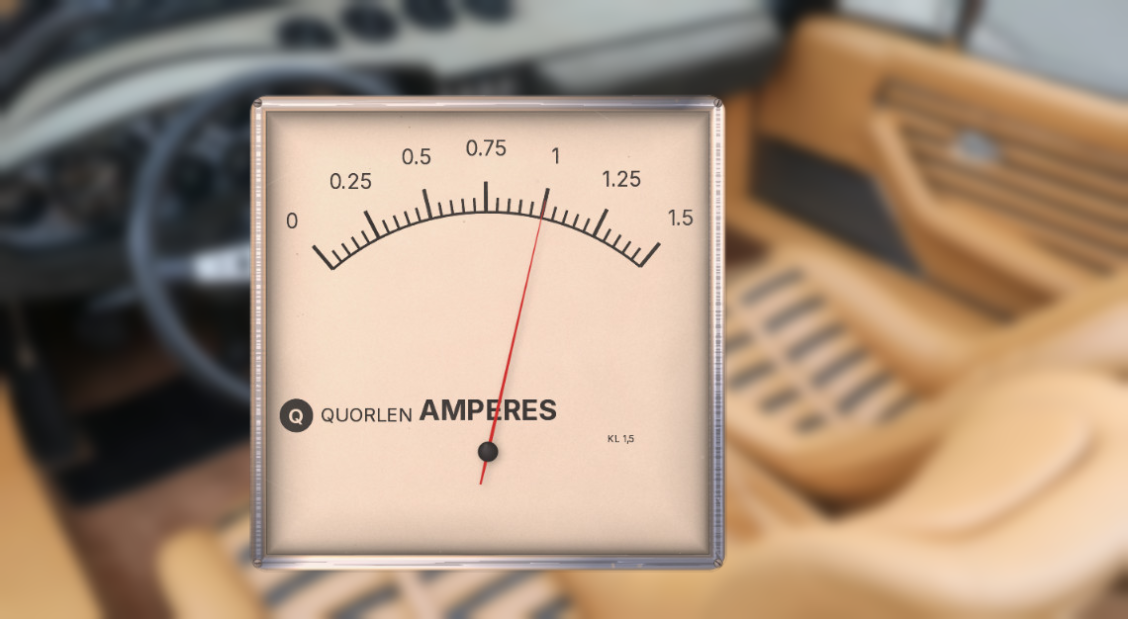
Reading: value=1 unit=A
